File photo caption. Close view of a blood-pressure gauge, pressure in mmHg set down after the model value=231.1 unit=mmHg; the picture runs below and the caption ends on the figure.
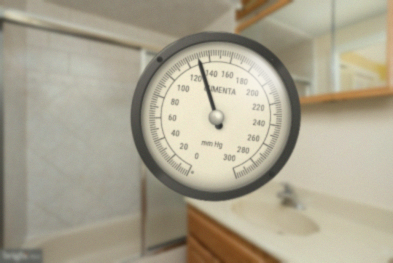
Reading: value=130 unit=mmHg
